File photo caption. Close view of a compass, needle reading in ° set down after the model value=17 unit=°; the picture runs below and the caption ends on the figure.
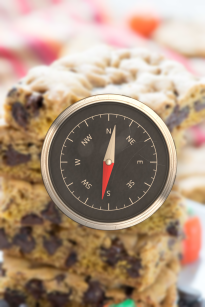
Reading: value=190 unit=°
